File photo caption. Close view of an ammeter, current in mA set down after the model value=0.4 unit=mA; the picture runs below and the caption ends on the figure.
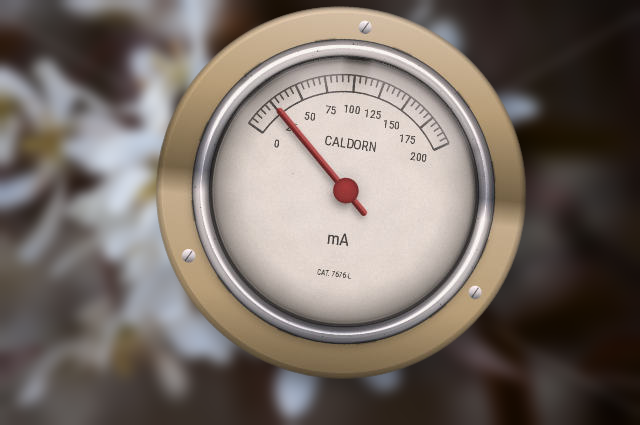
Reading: value=25 unit=mA
